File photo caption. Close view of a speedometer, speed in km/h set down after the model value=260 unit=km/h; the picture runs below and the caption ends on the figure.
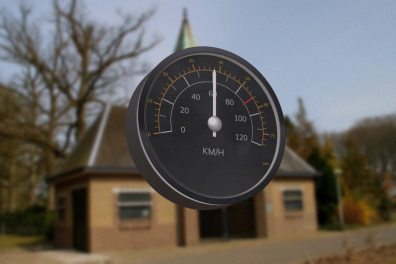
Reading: value=60 unit=km/h
